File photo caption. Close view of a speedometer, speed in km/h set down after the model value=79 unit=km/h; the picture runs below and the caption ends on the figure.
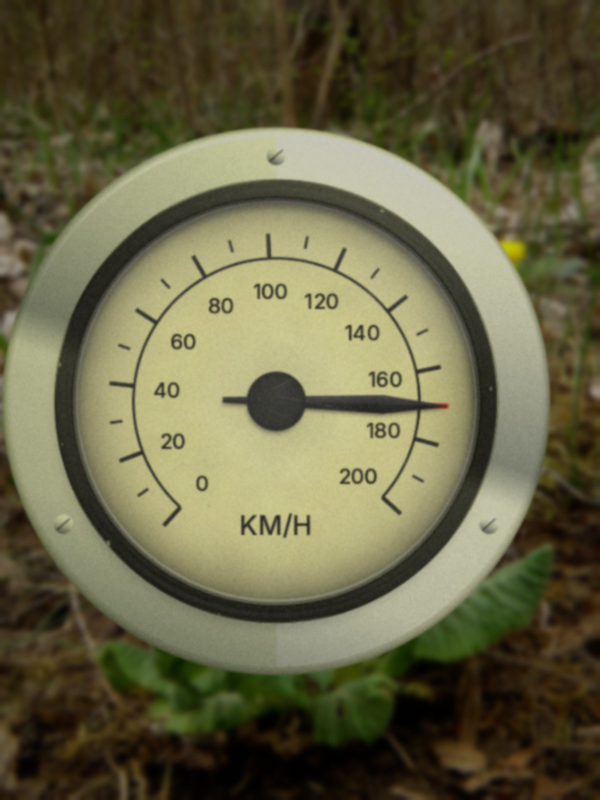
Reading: value=170 unit=km/h
